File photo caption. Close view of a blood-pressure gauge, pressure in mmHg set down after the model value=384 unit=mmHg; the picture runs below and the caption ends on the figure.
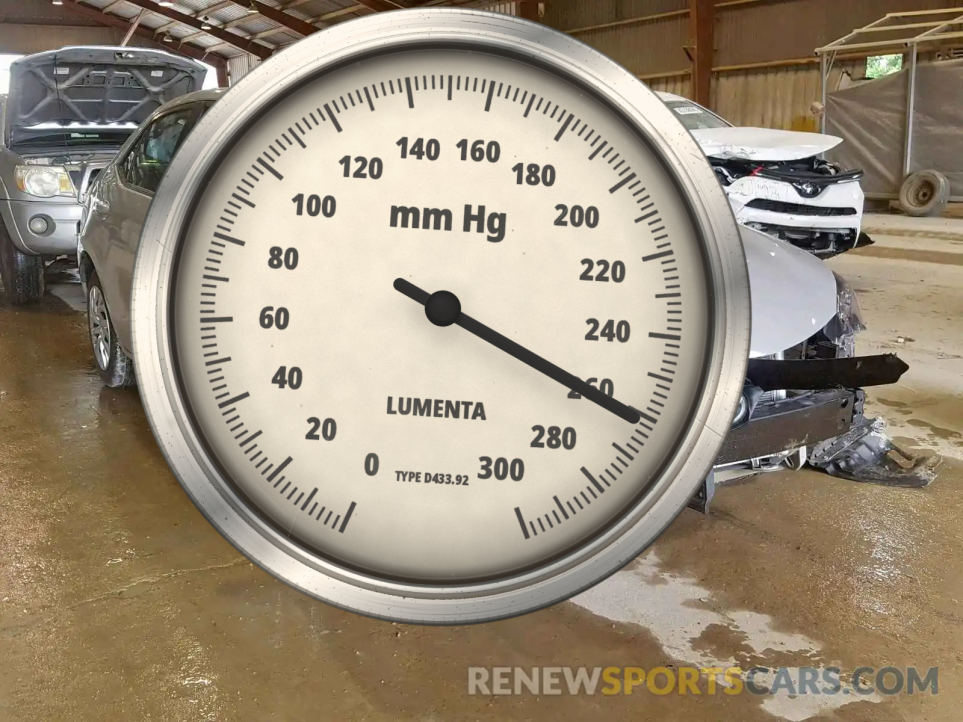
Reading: value=262 unit=mmHg
